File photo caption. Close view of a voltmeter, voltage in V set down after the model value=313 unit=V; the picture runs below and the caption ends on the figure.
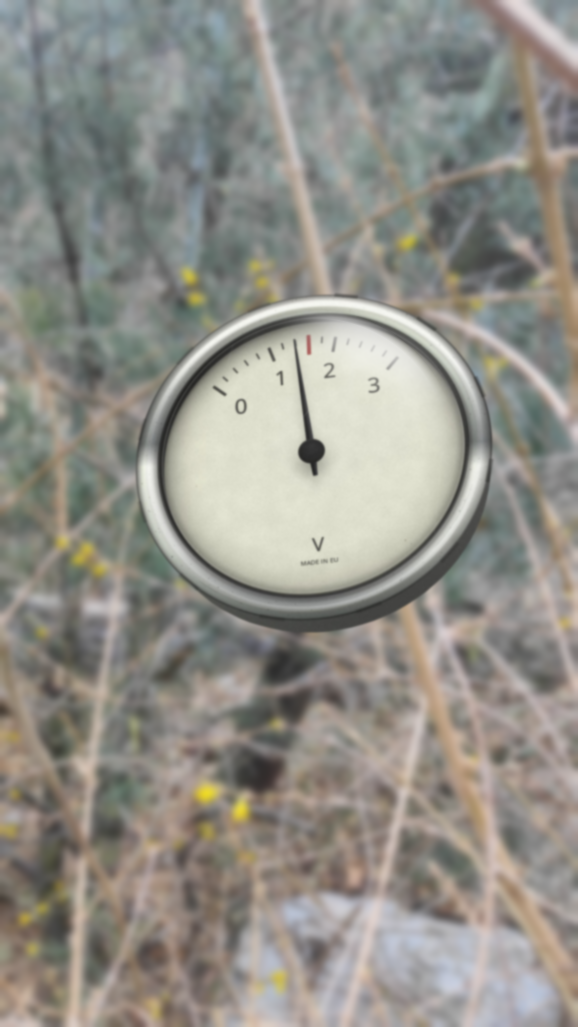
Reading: value=1.4 unit=V
